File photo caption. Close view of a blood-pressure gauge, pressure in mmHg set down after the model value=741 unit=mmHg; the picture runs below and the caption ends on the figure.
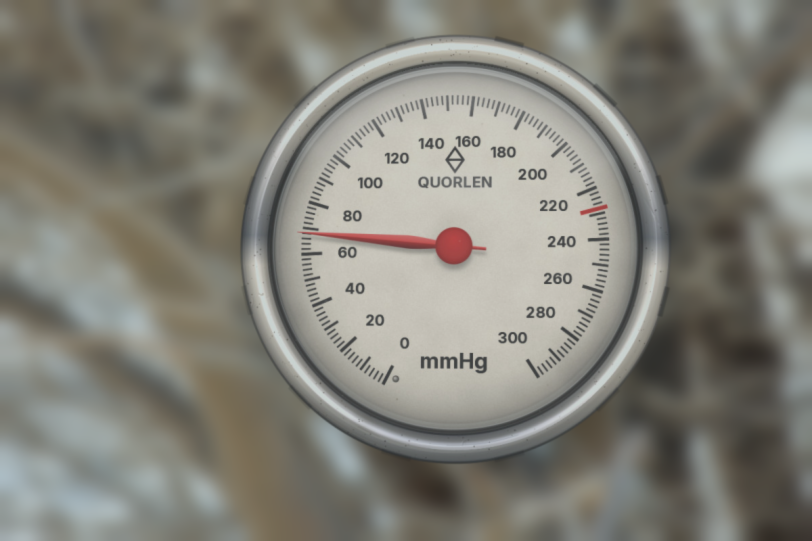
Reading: value=68 unit=mmHg
